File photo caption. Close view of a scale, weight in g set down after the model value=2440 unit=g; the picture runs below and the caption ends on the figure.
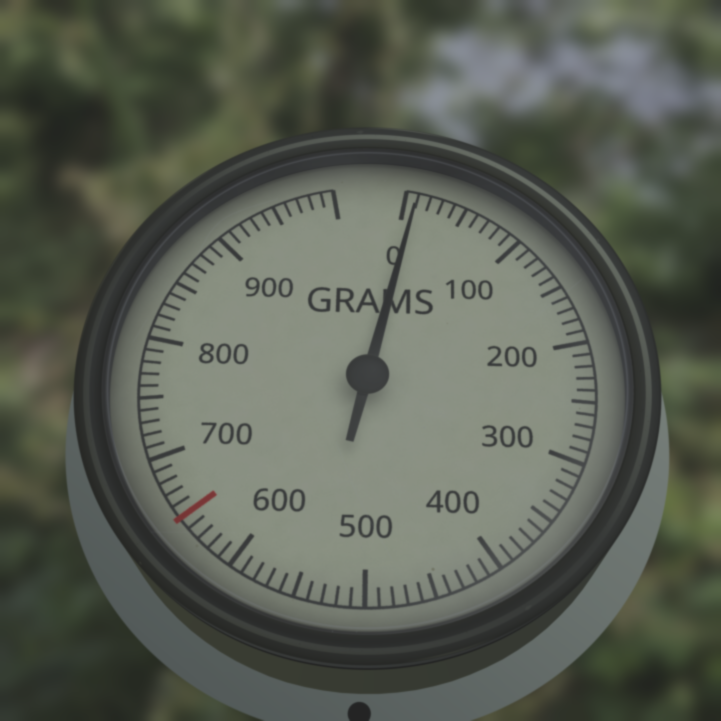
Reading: value=10 unit=g
